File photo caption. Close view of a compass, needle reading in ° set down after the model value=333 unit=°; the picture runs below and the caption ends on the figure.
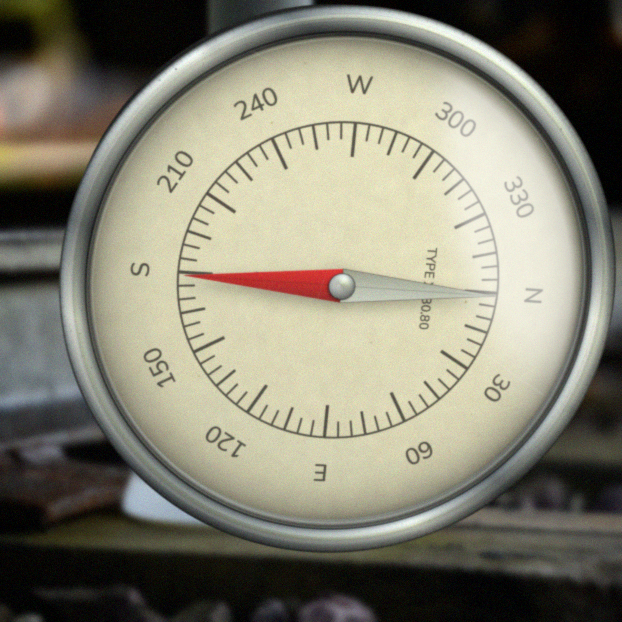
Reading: value=180 unit=°
